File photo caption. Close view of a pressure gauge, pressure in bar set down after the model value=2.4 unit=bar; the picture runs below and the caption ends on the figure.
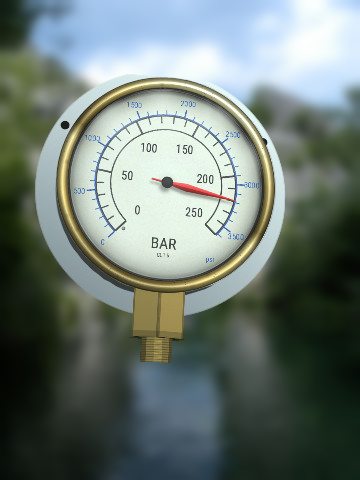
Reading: value=220 unit=bar
